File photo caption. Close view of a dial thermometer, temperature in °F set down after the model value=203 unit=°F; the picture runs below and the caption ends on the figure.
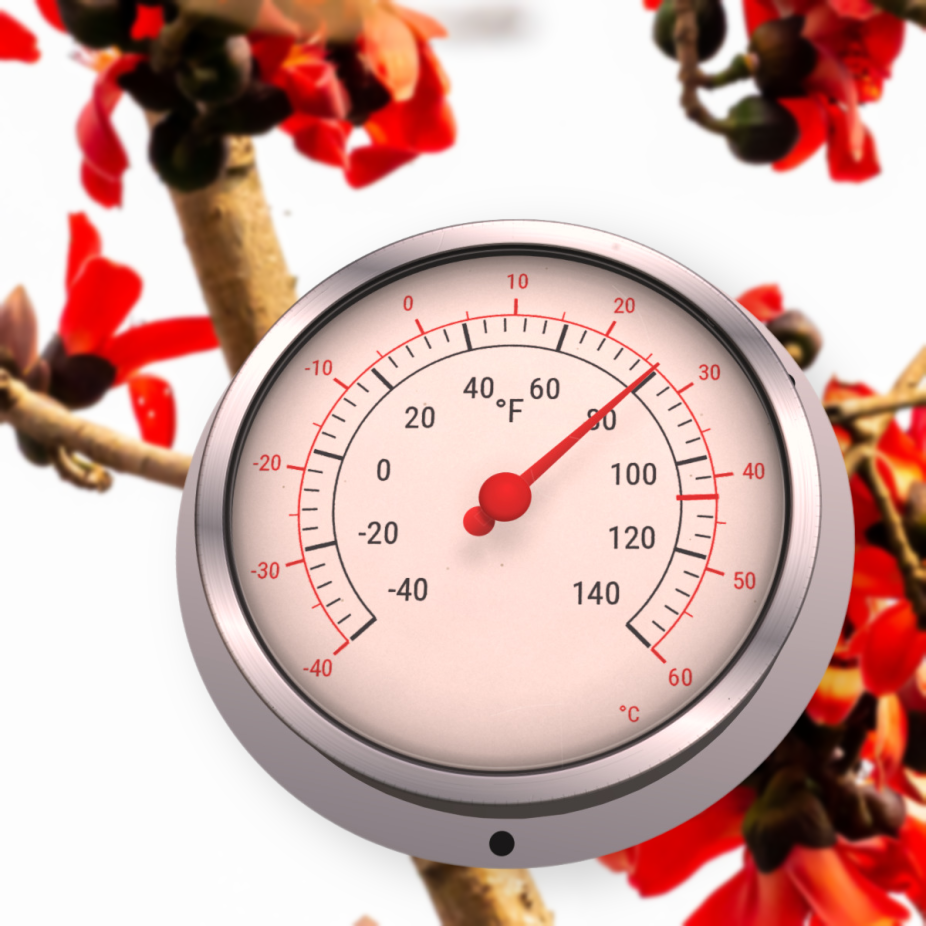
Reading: value=80 unit=°F
